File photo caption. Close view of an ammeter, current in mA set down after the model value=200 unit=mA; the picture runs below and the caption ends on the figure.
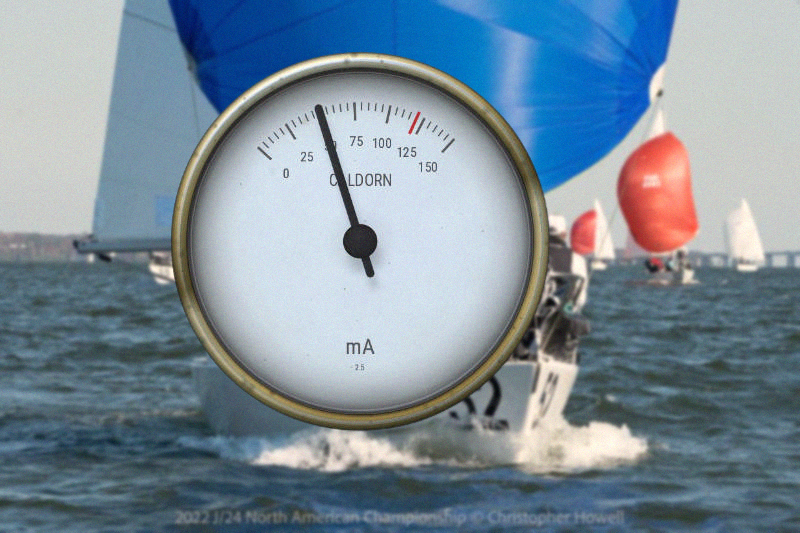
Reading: value=50 unit=mA
